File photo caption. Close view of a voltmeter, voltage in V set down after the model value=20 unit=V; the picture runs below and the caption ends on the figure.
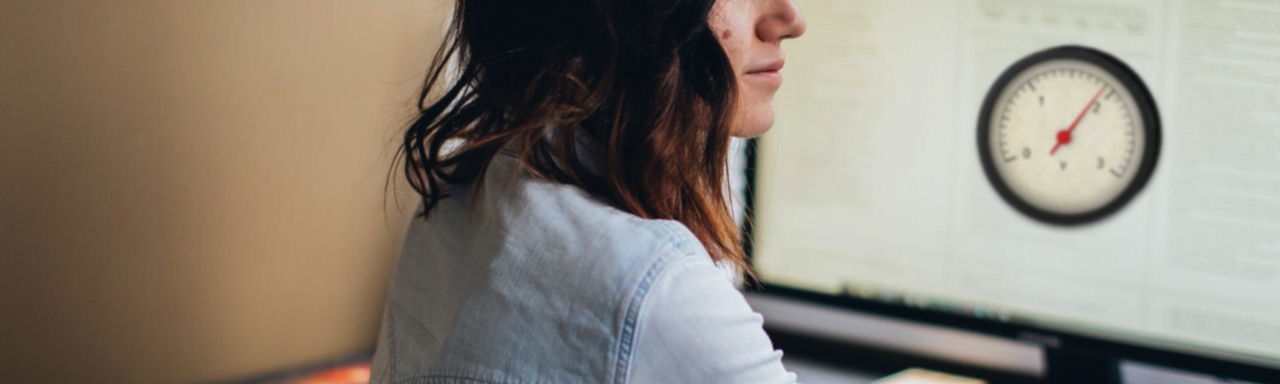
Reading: value=1.9 unit=V
